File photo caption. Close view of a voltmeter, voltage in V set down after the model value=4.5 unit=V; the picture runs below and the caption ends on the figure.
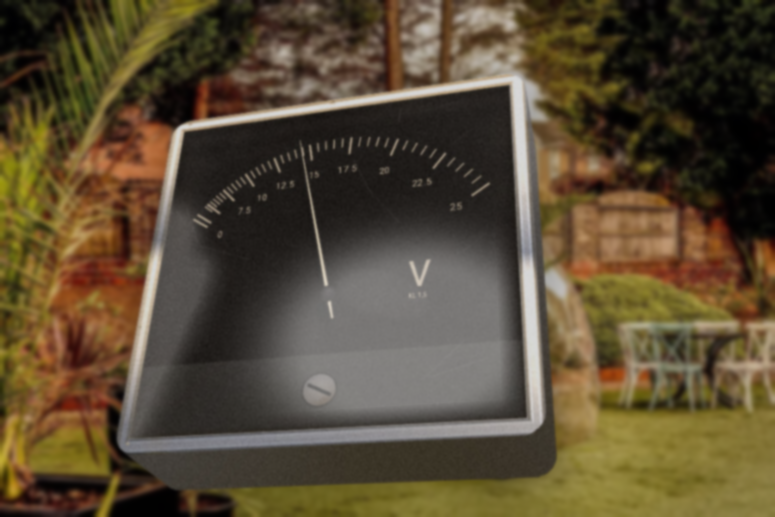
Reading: value=14.5 unit=V
